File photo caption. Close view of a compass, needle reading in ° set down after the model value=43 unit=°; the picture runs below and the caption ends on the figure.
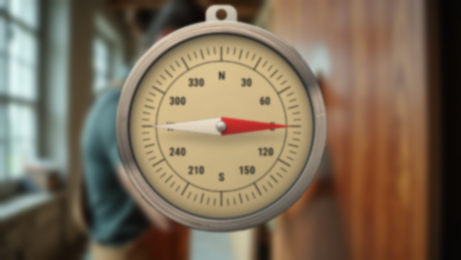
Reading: value=90 unit=°
